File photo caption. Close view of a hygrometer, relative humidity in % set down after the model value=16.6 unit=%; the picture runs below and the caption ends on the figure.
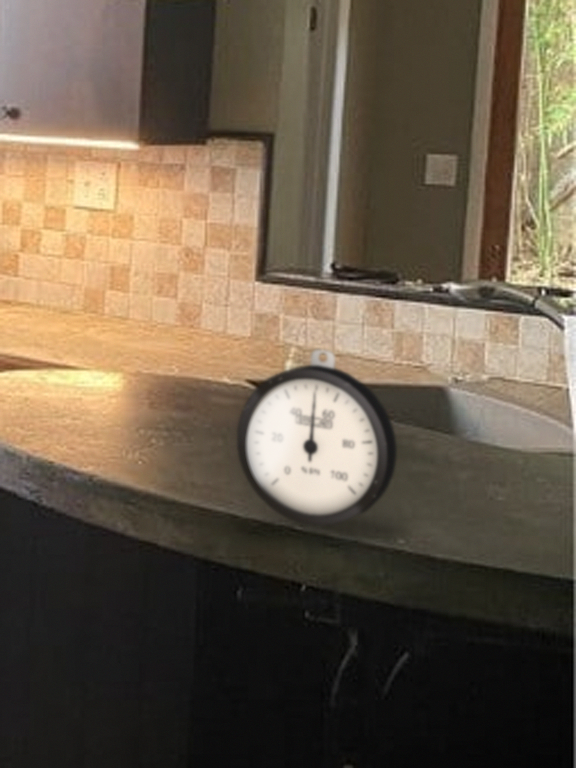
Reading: value=52 unit=%
